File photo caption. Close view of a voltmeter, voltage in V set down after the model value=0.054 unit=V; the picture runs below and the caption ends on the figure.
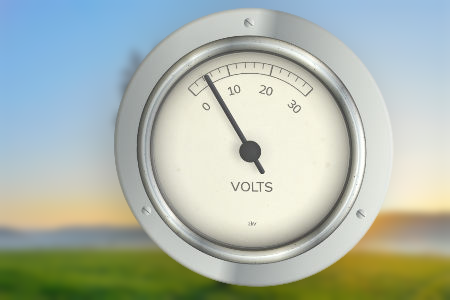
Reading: value=5 unit=V
